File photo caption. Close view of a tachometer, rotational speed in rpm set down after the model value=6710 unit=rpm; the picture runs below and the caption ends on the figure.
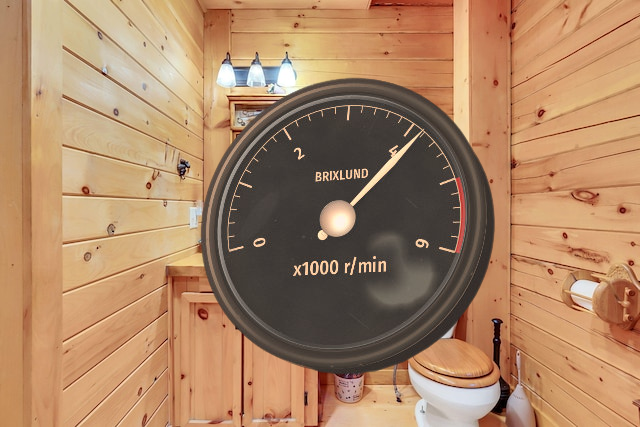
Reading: value=4200 unit=rpm
